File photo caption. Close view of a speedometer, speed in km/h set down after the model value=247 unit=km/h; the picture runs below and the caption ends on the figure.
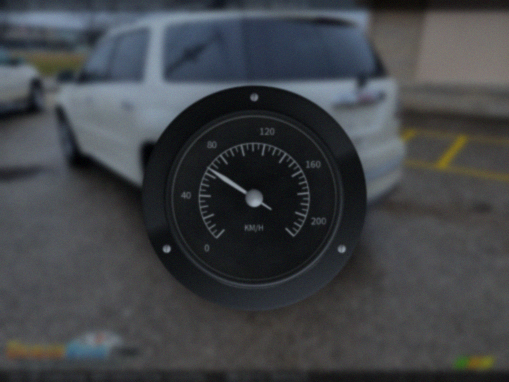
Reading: value=65 unit=km/h
